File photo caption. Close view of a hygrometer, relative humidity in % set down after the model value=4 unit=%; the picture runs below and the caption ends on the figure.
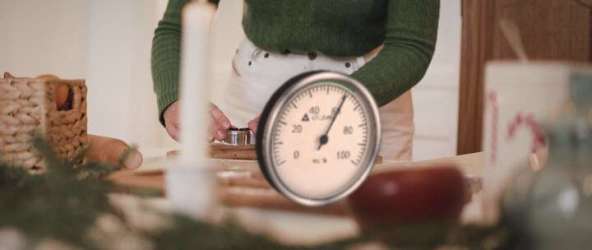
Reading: value=60 unit=%
